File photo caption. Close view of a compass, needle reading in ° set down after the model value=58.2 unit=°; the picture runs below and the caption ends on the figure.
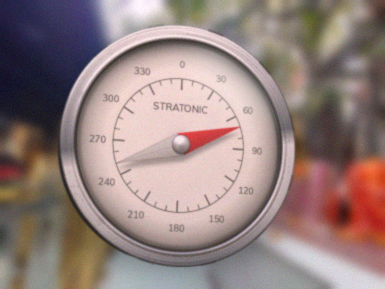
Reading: value=70 unit=°
